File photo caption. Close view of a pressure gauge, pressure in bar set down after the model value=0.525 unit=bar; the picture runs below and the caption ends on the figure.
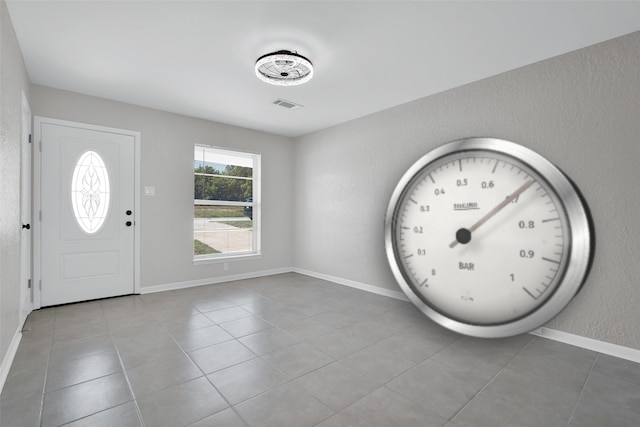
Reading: value=0.7 unit=bar
